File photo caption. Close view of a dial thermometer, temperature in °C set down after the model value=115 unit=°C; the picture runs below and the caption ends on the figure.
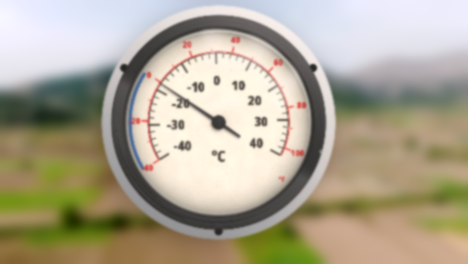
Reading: value=-18 unit=°C
